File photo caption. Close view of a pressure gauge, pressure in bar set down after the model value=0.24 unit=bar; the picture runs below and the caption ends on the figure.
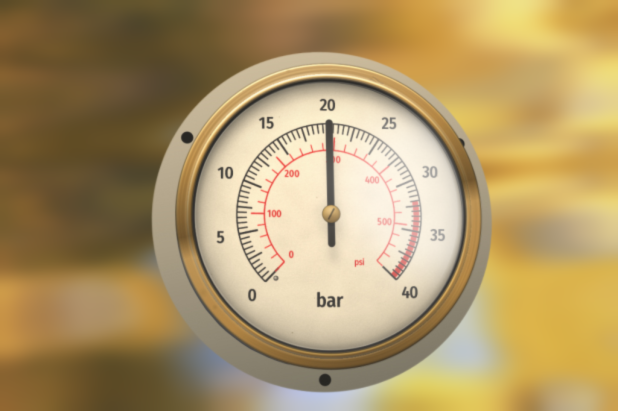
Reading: value=20 unit=bar
